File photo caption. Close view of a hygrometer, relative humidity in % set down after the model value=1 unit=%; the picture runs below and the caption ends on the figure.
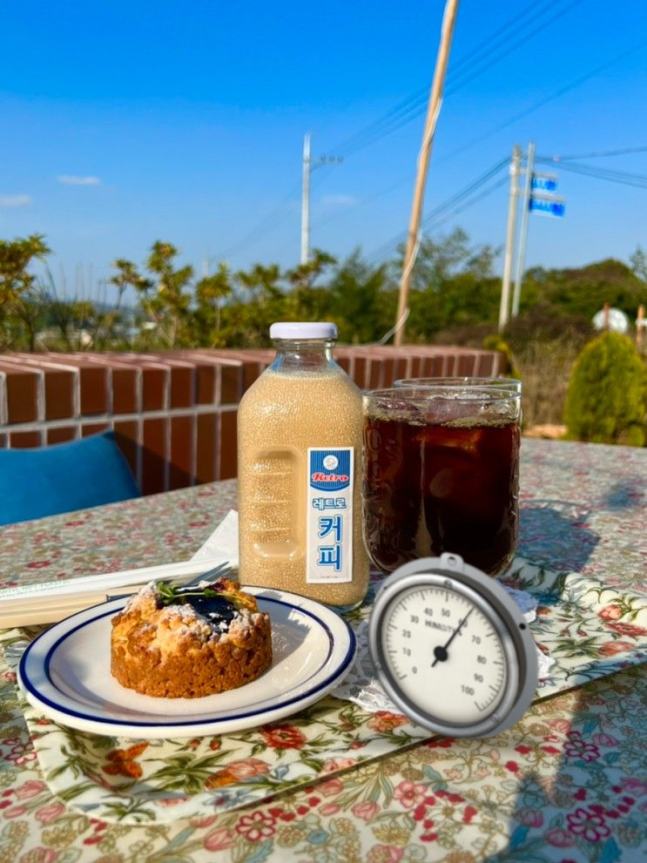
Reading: value=60 unit=%
